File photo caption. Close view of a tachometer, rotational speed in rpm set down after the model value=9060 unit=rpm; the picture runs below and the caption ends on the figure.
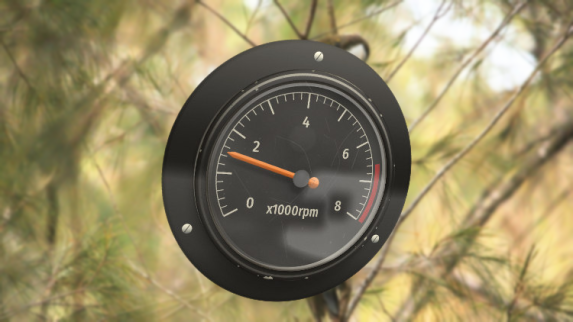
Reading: value=1500 unit=rpm
